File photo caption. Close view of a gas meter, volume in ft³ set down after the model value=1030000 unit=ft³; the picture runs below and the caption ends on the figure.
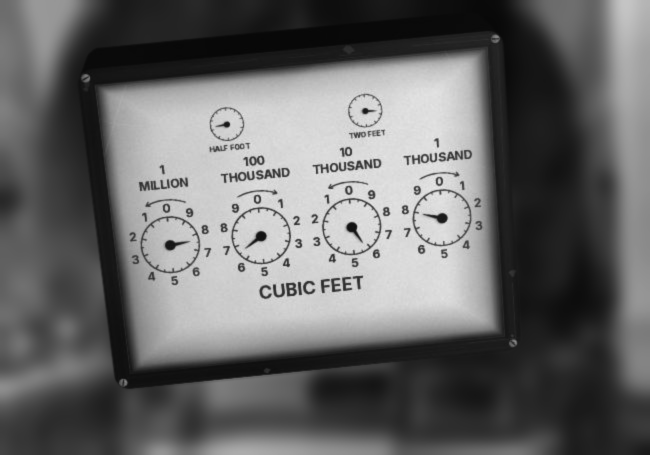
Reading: value=765800 unit=ft³
